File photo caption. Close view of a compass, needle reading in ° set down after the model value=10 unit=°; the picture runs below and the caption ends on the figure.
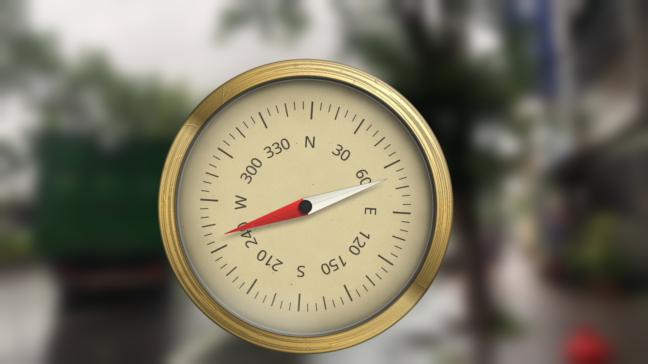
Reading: value=247.5 unit=°
